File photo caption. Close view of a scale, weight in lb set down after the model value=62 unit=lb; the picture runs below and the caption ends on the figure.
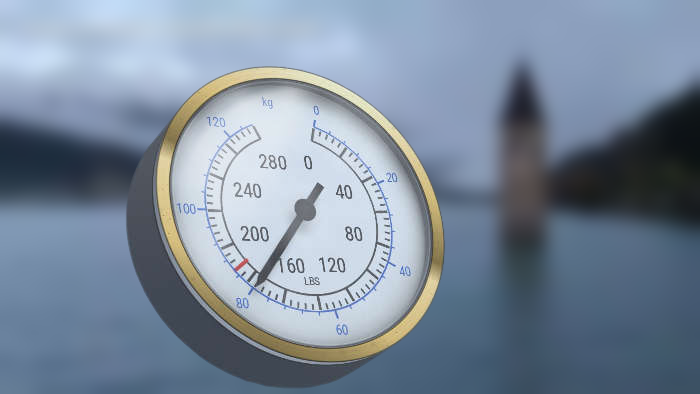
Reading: value=176 unit=lb
